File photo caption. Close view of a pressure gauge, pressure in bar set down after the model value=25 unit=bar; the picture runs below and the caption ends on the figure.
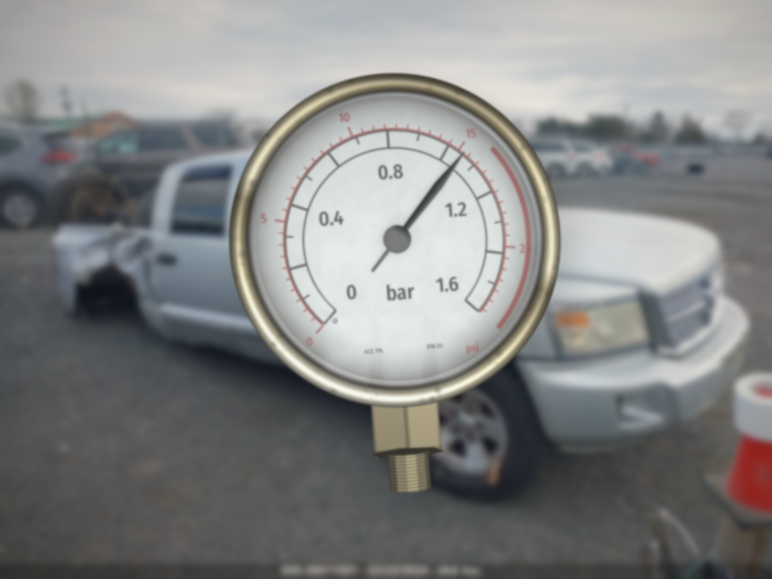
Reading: value=1.05 unit=bar
